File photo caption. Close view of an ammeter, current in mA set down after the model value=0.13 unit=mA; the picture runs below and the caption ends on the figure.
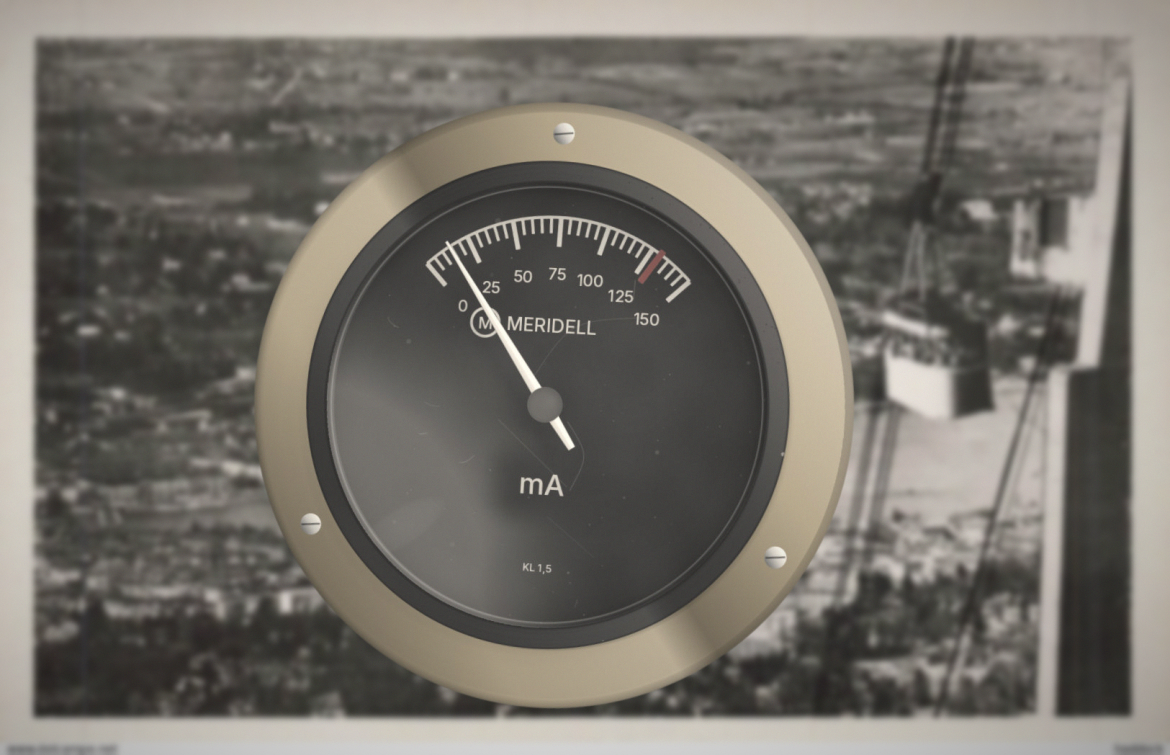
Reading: value=15 unit=mA
